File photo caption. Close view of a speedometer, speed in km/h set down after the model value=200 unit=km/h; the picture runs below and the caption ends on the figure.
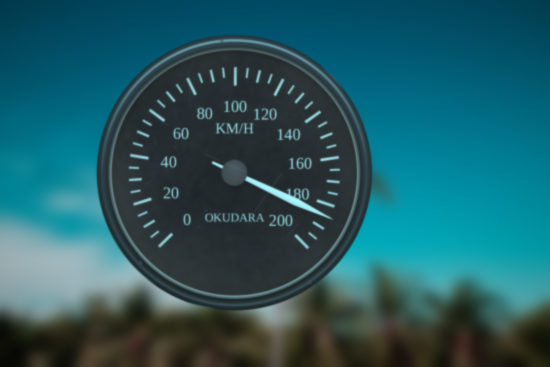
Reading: value=185 unit=km/h
